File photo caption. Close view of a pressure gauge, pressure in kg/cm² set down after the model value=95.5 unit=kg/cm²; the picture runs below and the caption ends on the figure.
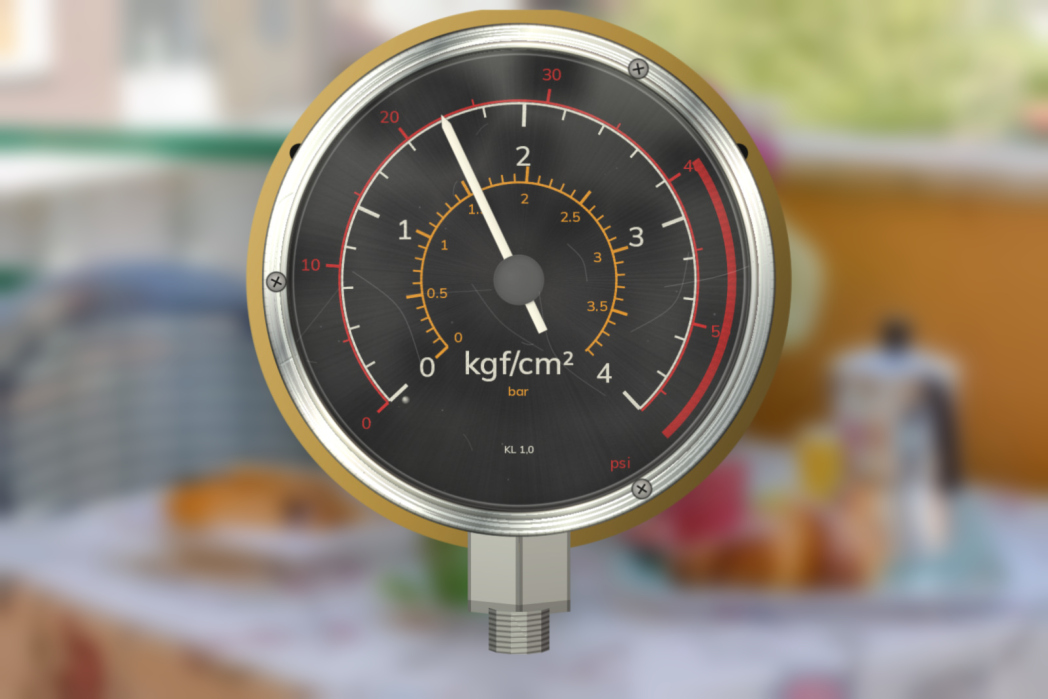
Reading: value=1.6 unit=kg/cm²
